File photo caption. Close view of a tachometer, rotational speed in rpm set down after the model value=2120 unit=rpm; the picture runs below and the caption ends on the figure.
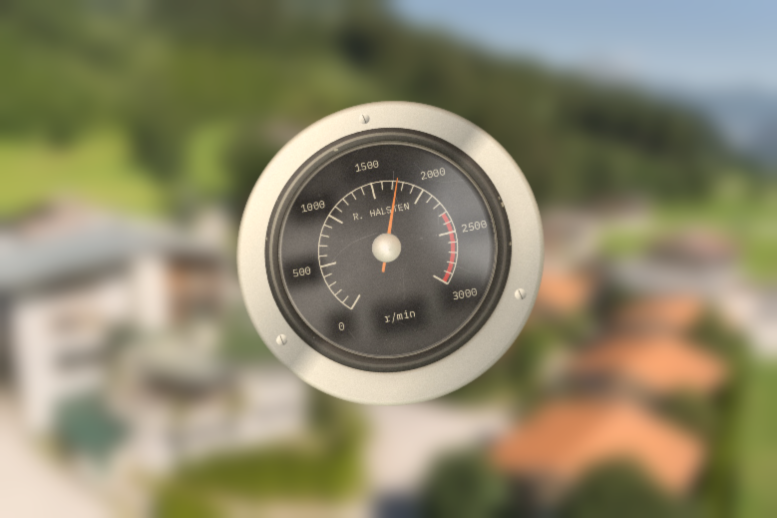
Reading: value=1750 unit=rpm
